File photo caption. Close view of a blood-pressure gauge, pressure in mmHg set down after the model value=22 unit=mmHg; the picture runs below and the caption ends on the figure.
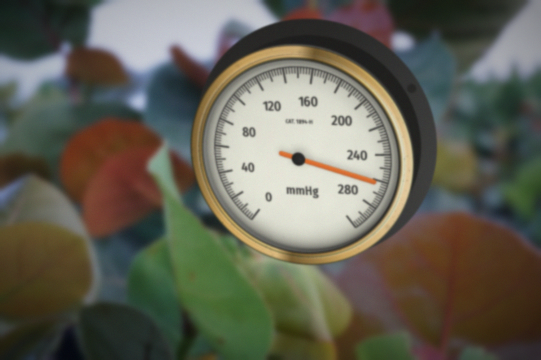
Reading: value=260 unit=mmHg
